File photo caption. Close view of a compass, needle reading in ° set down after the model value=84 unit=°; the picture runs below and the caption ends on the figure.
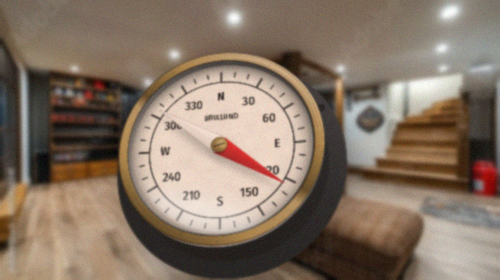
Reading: value=125 unit=°
